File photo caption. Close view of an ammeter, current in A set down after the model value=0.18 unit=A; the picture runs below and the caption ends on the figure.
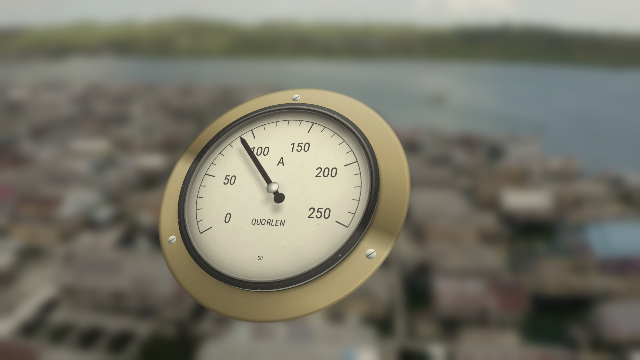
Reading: value=90 unit=A
